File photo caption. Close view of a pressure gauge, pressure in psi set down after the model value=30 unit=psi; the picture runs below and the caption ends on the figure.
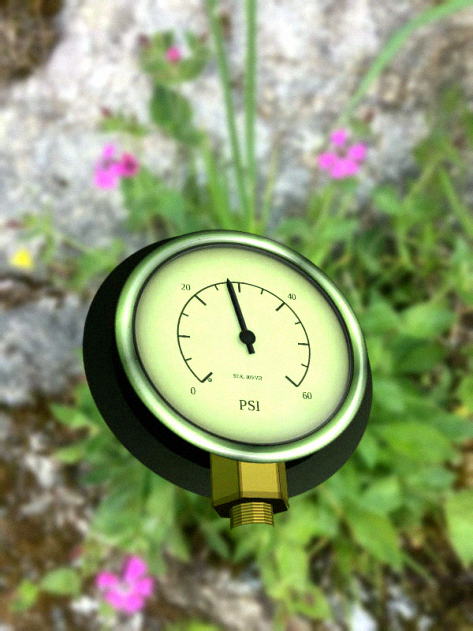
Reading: value=27.5 unit=psi
